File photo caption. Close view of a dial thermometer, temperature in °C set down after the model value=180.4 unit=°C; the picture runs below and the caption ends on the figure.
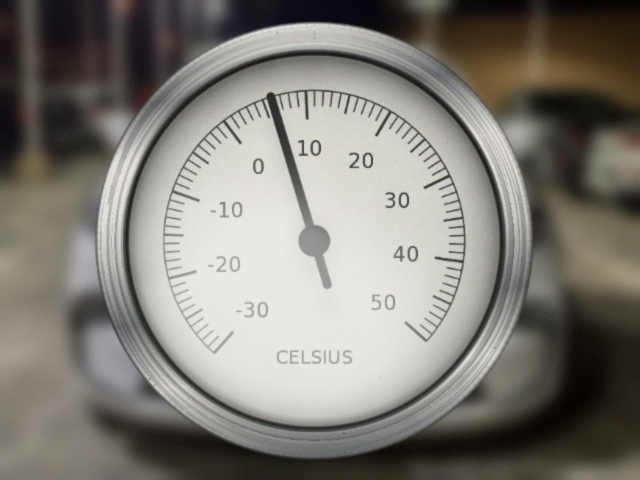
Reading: value=6 unit=°C
